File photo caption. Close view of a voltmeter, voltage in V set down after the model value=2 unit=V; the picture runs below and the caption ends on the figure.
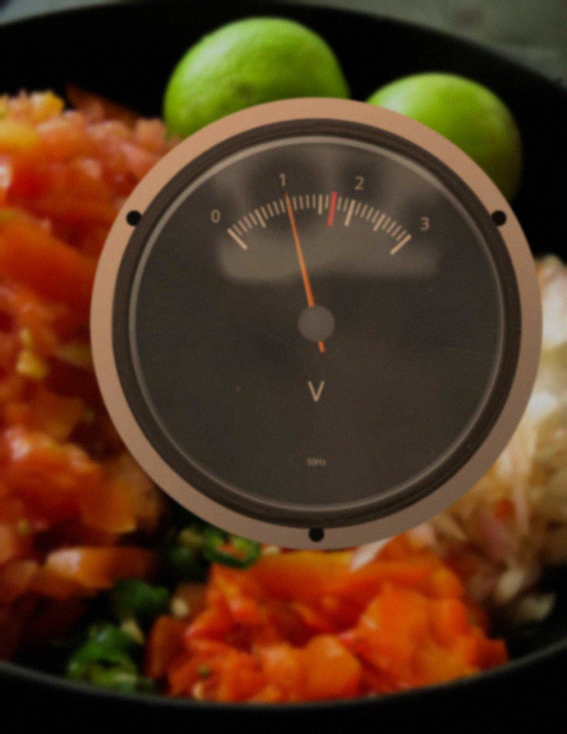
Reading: value=1 unit=V
